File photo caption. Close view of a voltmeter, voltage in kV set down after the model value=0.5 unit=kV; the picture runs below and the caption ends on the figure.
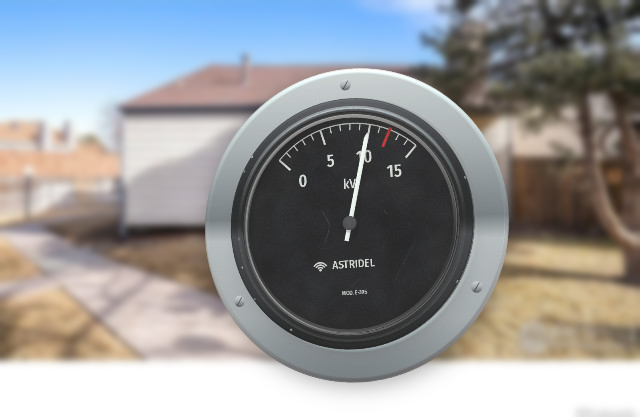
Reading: value=10 unit=kV
